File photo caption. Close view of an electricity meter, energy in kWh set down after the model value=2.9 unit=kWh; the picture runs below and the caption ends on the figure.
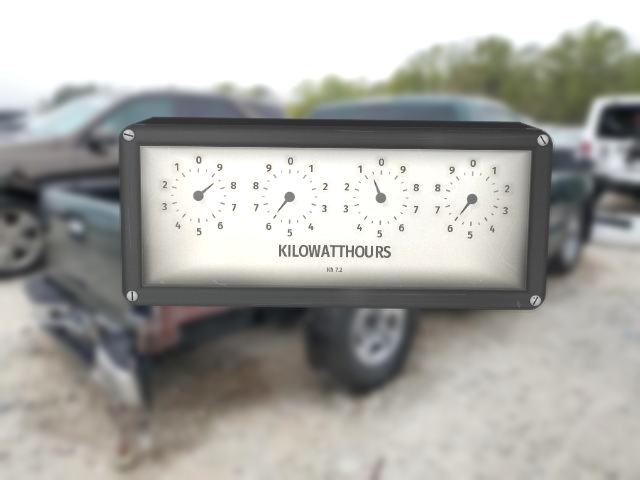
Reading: value=8606 unit=kWh
